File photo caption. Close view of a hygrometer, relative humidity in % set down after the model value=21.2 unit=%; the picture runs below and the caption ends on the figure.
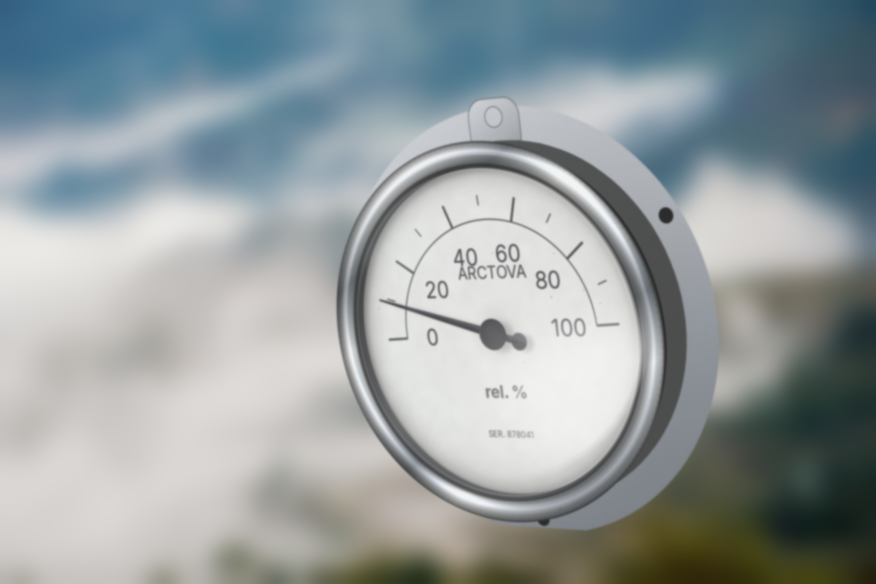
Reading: value=10 unit=%
